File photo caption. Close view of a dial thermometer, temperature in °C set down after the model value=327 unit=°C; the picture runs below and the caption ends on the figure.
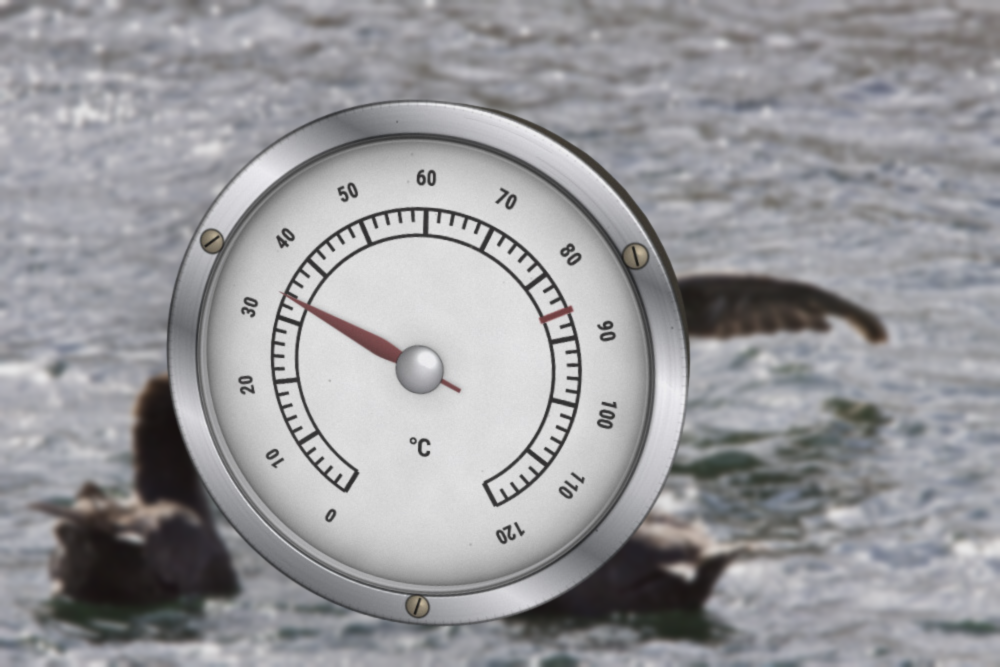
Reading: value=34 unit=°C
